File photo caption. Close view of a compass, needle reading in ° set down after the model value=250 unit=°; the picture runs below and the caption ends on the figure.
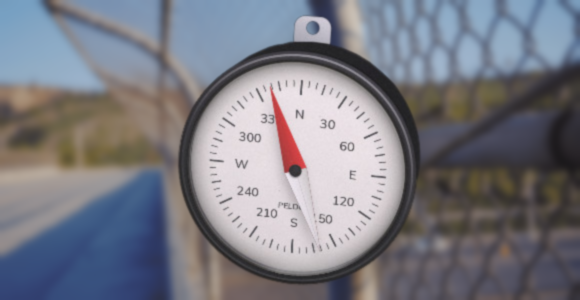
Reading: value=340 unit=°
